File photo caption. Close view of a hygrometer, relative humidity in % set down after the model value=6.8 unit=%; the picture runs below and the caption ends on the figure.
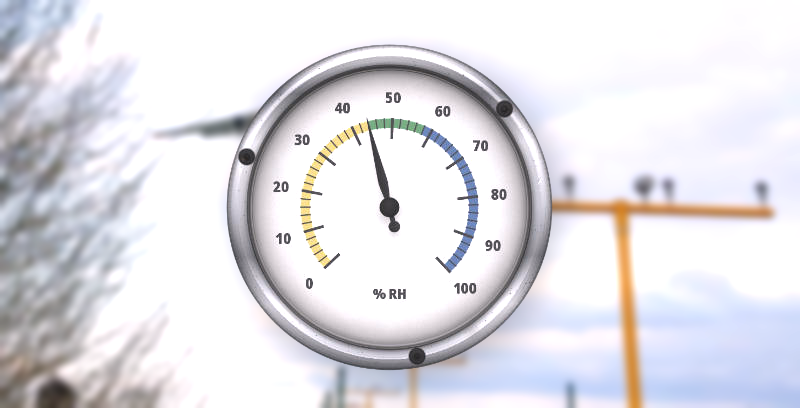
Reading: value=44 unit=%
